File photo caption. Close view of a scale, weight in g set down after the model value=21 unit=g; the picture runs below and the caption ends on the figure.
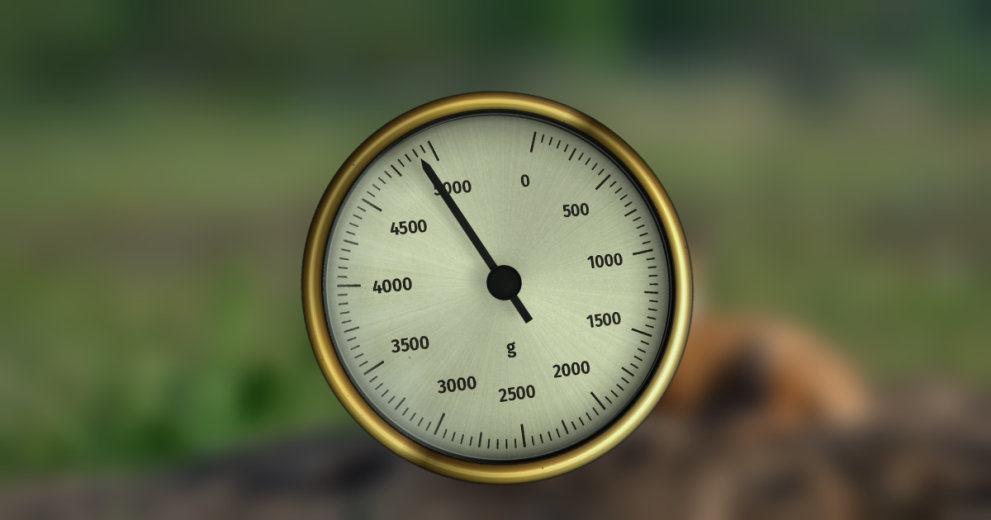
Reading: value=4900 unit=g
